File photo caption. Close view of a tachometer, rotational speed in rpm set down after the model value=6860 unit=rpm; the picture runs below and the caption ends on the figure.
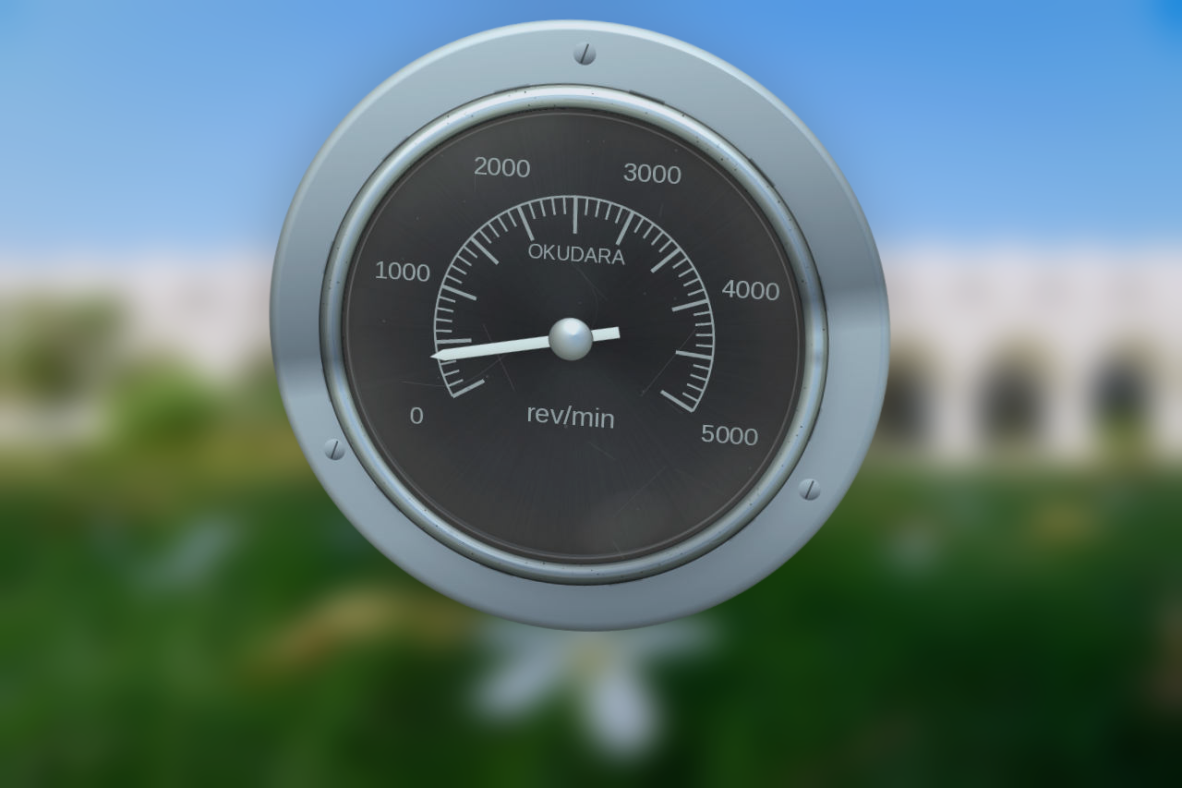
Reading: value=400 unit=rpm
